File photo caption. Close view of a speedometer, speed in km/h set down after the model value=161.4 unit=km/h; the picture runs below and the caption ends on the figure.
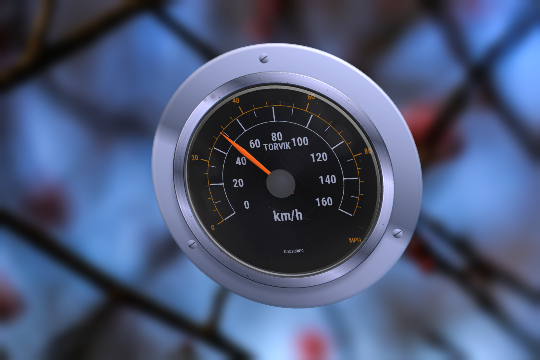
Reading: value=50 unit=km/h
